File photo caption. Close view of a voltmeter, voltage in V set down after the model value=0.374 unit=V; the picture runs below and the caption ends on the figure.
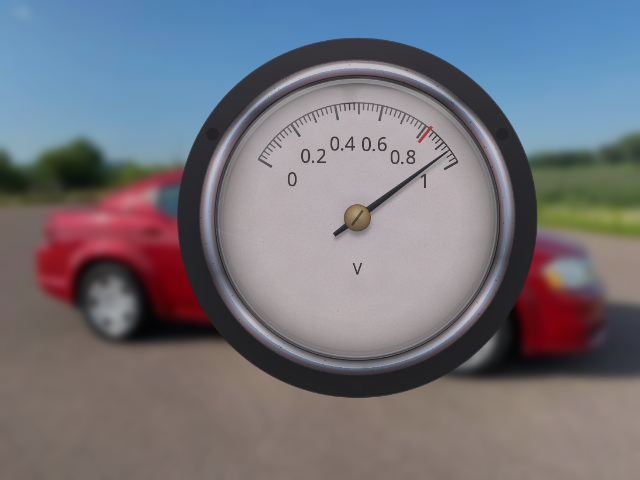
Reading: value=0.94 unit=V
